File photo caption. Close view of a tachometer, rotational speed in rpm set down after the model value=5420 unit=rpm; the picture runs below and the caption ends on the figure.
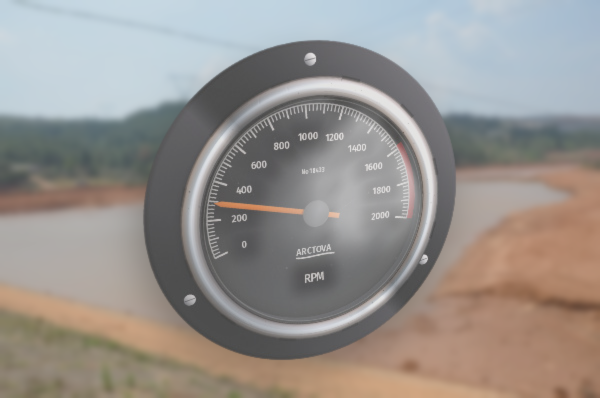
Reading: value=300 unit=rpm
